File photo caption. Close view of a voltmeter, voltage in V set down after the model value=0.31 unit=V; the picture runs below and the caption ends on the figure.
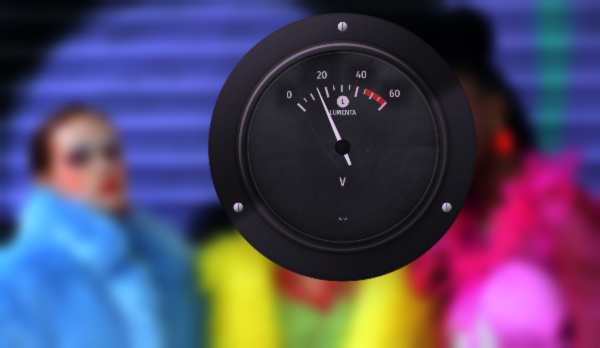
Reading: value=15 unit=V
